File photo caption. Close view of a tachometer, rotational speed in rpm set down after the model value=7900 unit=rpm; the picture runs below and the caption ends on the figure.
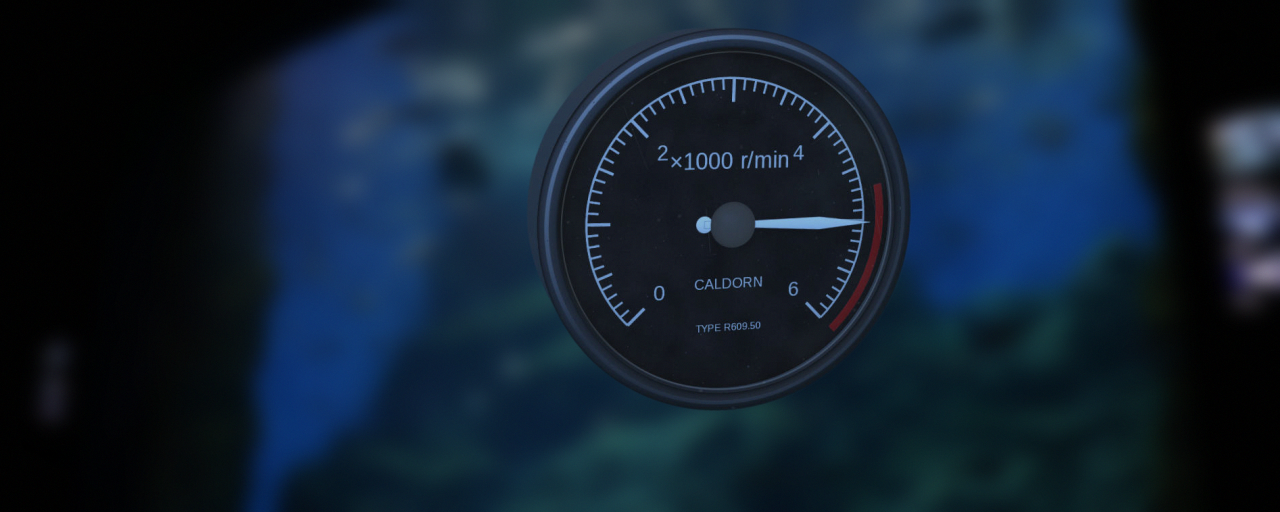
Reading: value=5000 unit=rpm
